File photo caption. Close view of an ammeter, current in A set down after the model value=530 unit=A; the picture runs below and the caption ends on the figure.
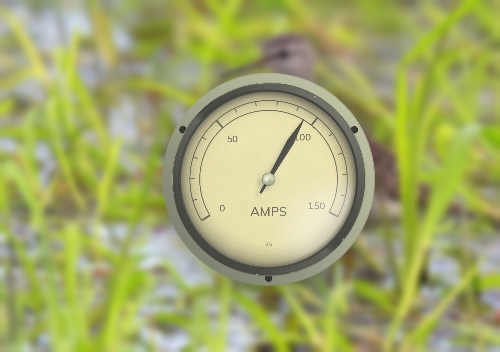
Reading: value=95 unit=A
